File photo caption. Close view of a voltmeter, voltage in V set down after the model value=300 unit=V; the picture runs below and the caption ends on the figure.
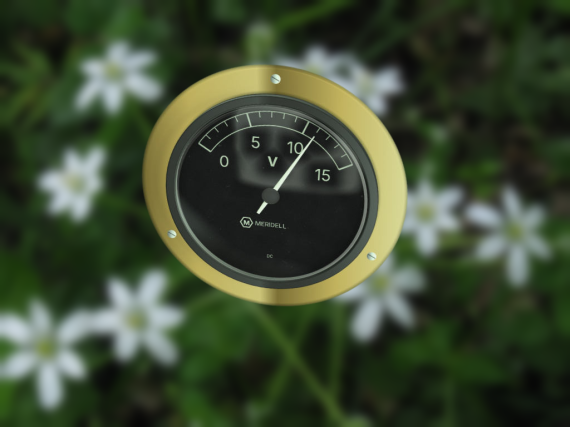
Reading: value=11 unit=V
